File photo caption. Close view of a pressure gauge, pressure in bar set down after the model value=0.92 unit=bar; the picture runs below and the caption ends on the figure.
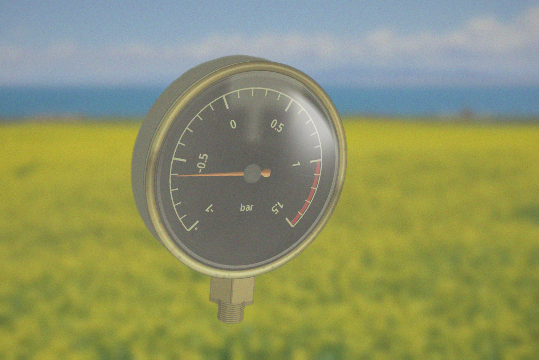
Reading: value=-0.6 unit=bar
